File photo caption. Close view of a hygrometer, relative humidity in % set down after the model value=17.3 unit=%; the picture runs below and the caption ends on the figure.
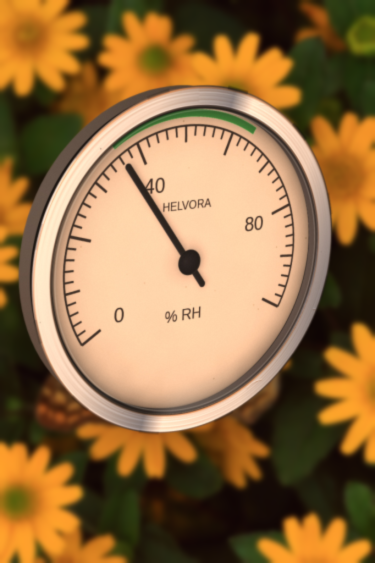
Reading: value=36 unit=%
